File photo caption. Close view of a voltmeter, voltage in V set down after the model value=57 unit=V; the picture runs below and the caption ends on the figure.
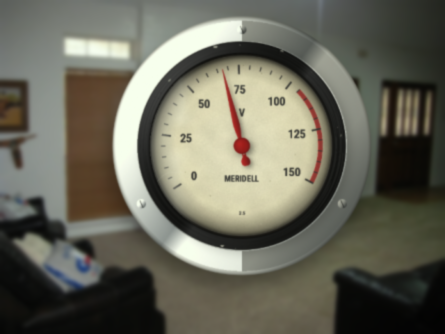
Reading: value=67.5 unit=V
